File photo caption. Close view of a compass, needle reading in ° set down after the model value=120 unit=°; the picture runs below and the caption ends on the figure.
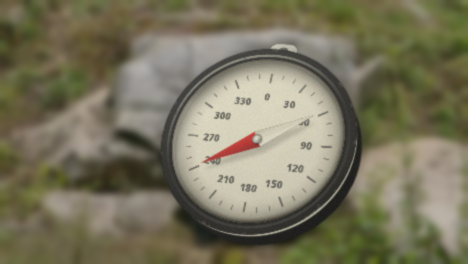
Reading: value=240 unit=°
